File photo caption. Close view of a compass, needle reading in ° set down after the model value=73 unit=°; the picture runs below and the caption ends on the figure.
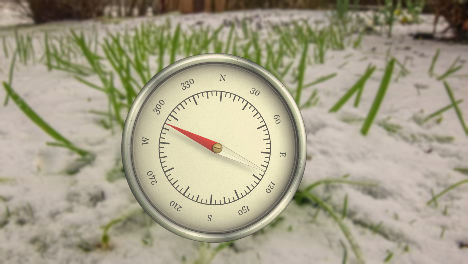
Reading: value=290 unit=°
